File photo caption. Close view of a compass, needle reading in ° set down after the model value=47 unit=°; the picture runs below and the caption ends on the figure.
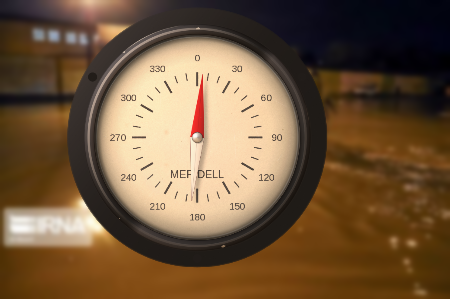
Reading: value=5 unit=°
